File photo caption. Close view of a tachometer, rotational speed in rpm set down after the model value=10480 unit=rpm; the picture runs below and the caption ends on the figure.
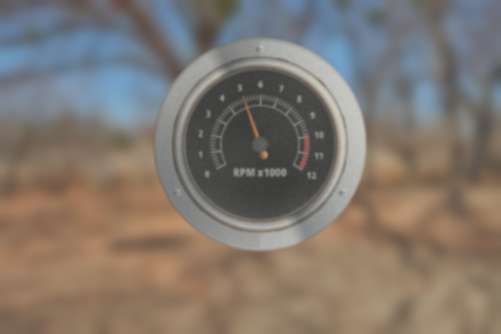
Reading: value=5000 unit=rpm
